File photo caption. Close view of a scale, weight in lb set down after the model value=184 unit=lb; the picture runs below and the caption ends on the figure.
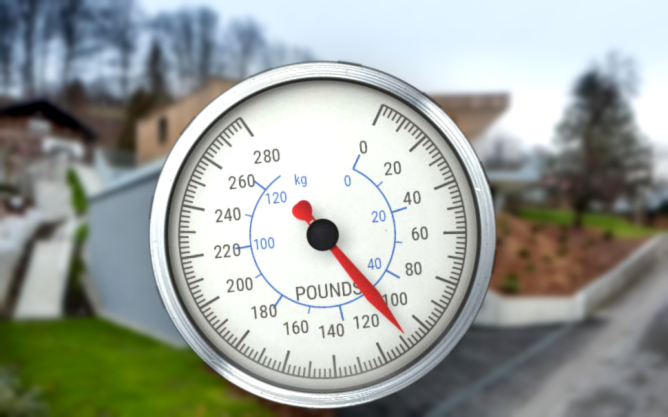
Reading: value=108 unit=lb
